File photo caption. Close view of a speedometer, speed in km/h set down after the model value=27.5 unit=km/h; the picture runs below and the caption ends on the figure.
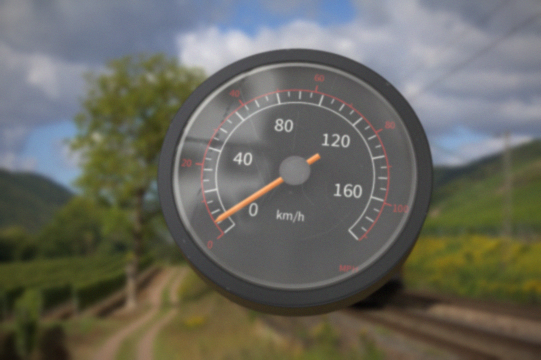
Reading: value=5 unit=km/h
